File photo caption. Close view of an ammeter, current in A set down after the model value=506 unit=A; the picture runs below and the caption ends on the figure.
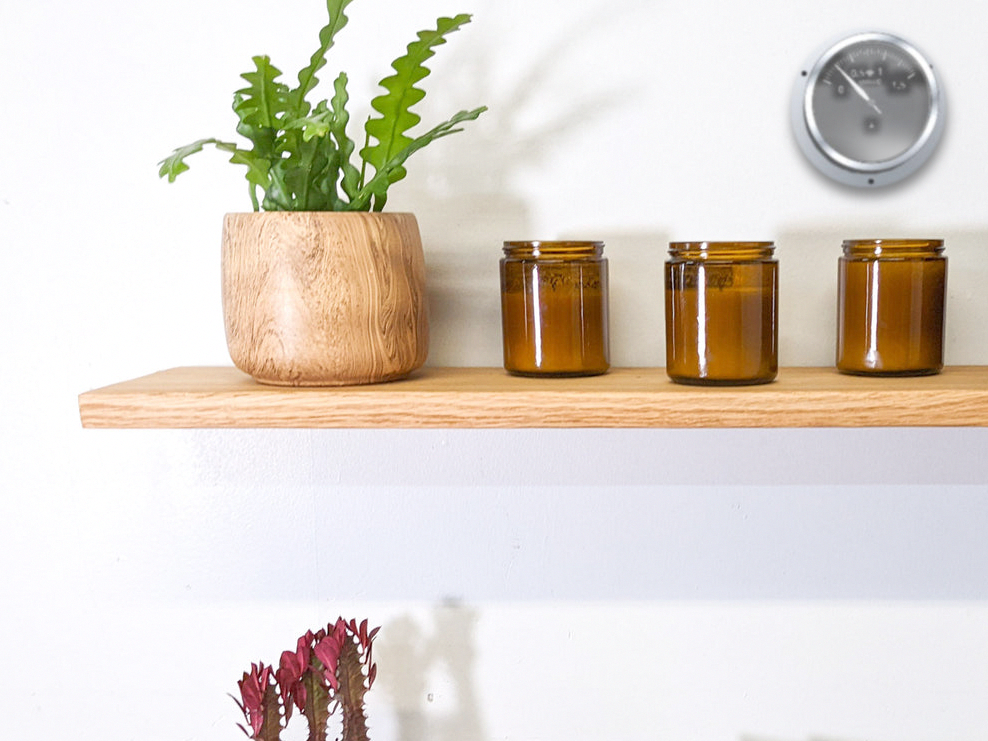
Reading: value=0.25 unit=A
